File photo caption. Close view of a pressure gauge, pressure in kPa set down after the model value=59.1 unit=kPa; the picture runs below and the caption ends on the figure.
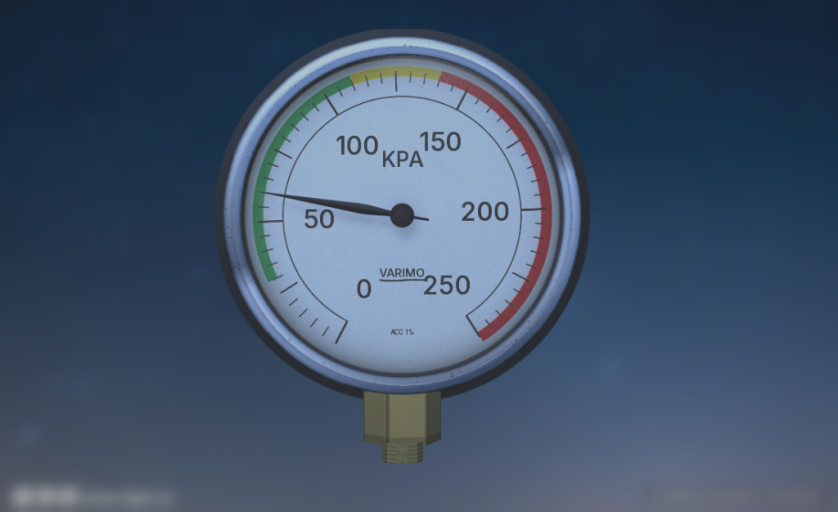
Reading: value=60 unit=kPa
